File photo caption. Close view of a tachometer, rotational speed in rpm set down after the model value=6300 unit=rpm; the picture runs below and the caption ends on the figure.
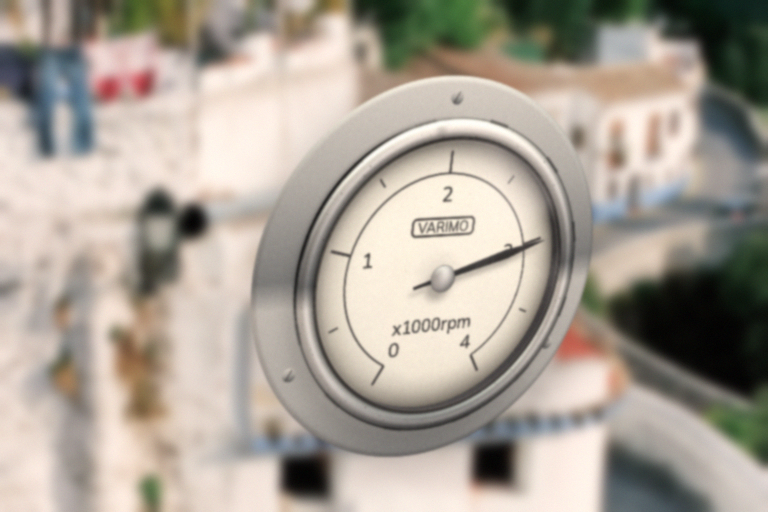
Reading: value=3000 unit=rpm
